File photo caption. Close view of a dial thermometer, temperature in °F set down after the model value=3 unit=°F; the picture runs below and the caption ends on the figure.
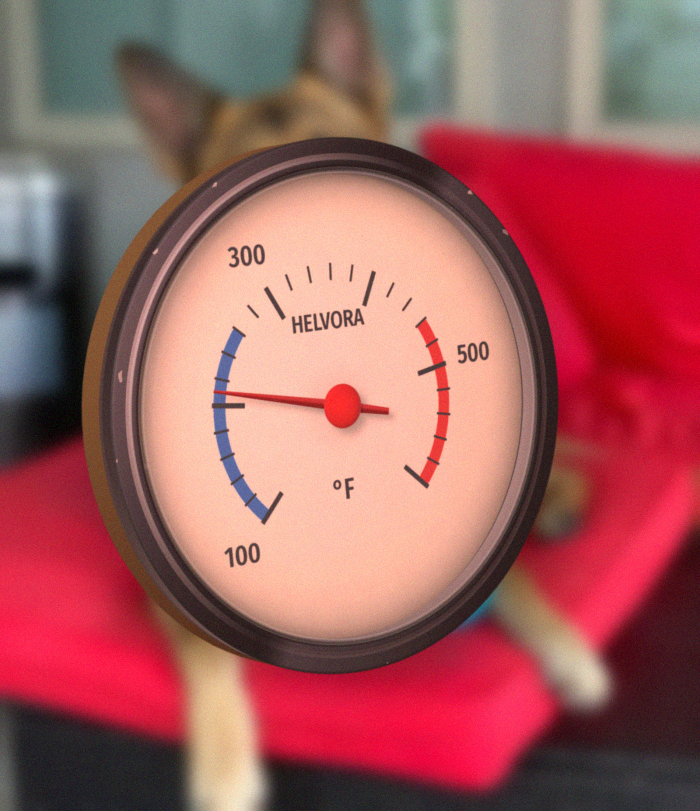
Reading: value=210 unit=°F
